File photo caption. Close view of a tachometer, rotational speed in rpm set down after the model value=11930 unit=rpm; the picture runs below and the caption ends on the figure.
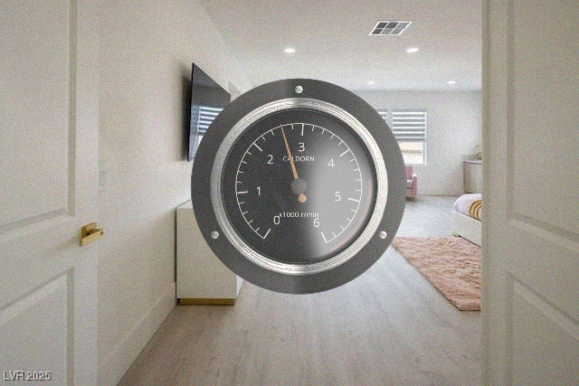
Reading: value=2600 unit=rpm
